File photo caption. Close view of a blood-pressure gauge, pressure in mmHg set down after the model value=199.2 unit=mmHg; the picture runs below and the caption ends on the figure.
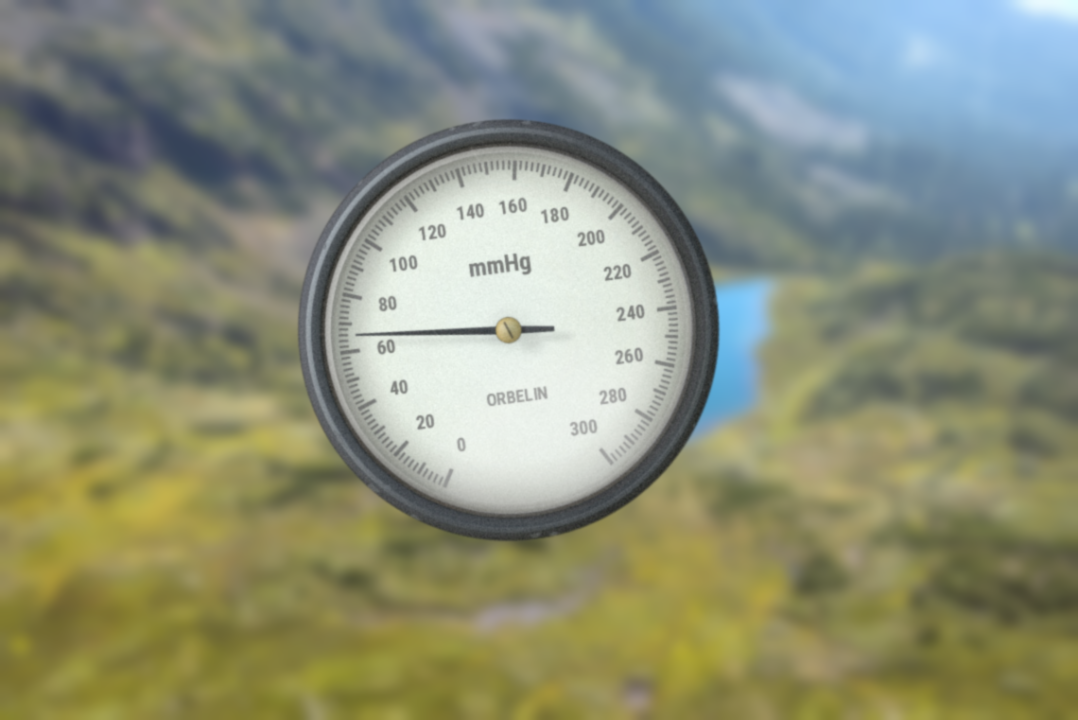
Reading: value=66 unit=mmHg
